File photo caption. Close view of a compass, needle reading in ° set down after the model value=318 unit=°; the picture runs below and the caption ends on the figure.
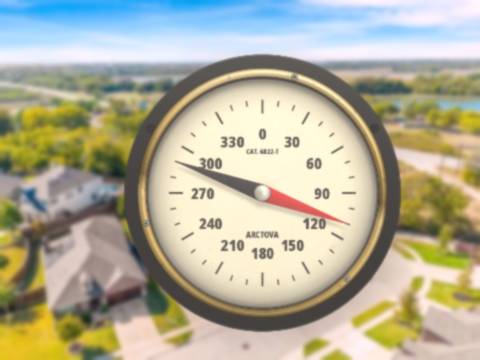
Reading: value=110 unit=°
